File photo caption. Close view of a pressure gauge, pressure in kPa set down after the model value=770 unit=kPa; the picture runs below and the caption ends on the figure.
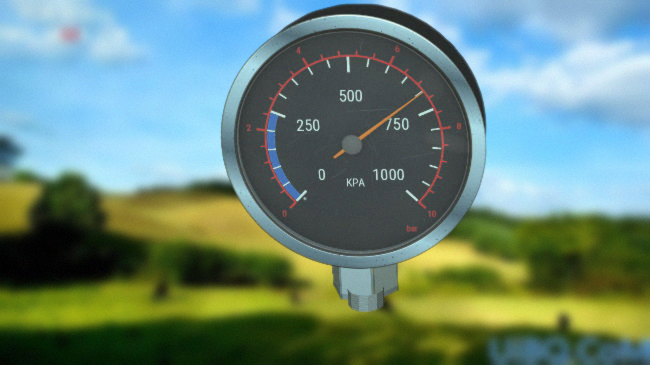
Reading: value=700 unit=kPa
